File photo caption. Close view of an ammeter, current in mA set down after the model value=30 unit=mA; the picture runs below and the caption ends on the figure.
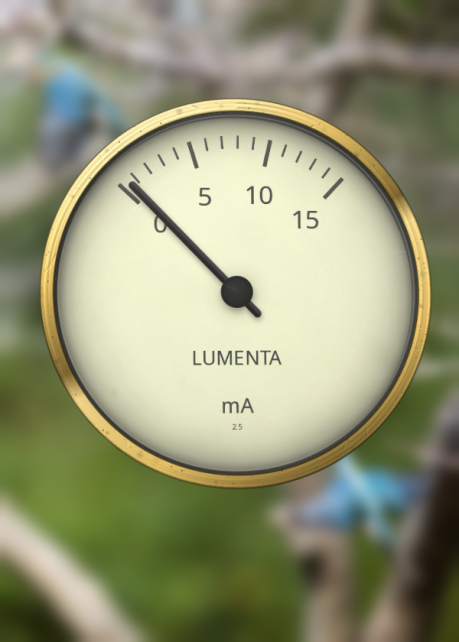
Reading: value=0.5 unit=mA
